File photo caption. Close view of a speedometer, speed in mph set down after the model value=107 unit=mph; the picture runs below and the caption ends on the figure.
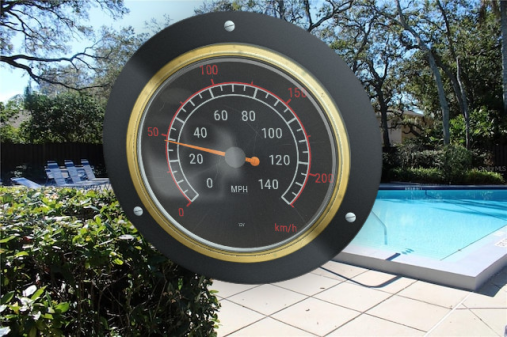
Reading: value=30 unit=mph
